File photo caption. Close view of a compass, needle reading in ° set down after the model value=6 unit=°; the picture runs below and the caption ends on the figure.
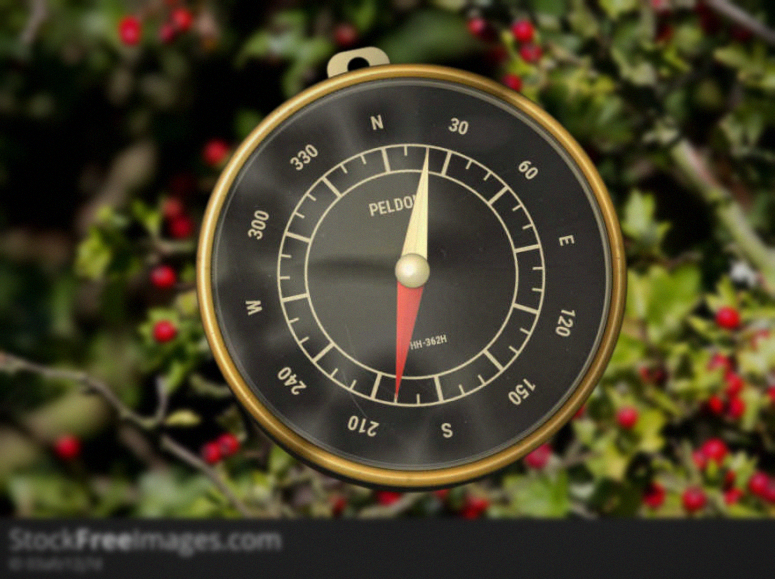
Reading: value=200 unit=°
